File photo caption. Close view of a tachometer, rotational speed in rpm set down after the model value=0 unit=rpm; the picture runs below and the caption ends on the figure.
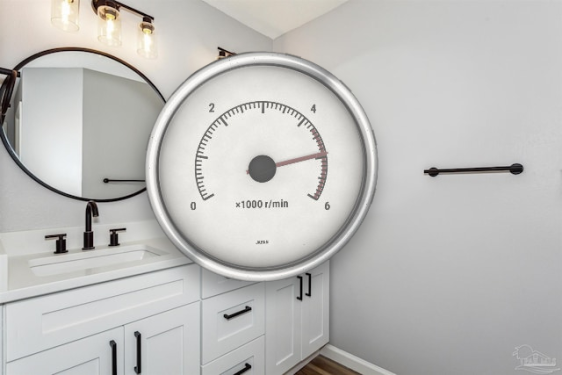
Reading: value=4900 unit=rpm
